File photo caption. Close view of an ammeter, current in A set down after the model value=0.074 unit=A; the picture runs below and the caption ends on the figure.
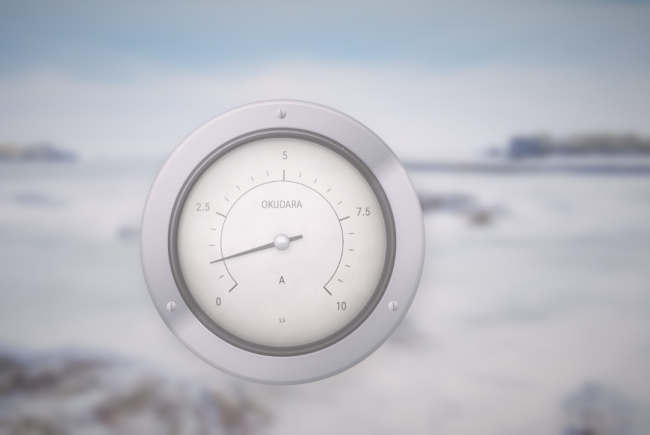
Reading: value=1 unit=A
